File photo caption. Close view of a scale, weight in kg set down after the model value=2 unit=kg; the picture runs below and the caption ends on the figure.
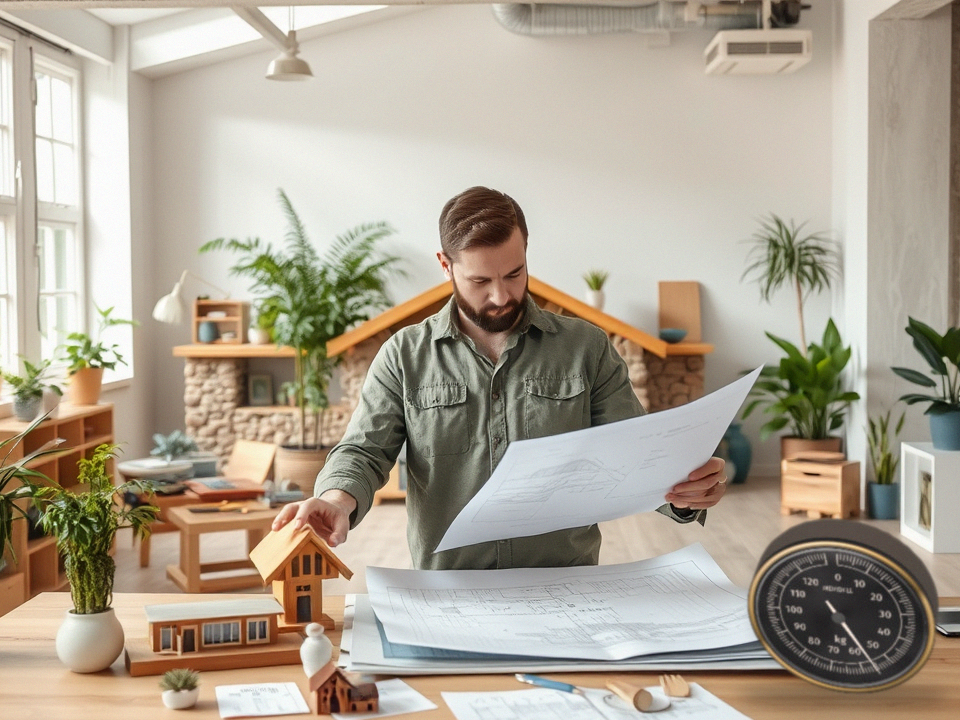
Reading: value=55 unit=kg
